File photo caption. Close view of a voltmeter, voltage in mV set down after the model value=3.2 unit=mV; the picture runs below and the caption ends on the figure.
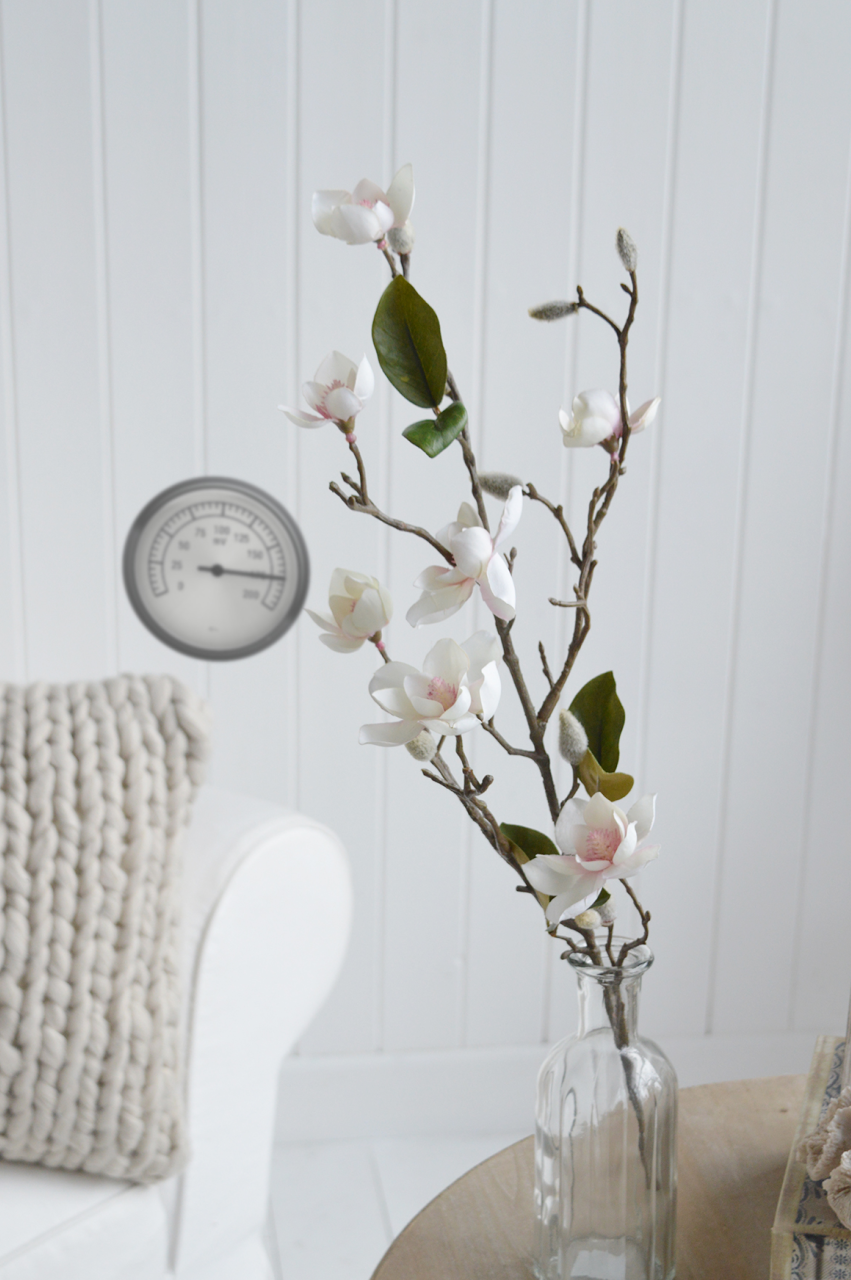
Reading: value=175 unit=mV
